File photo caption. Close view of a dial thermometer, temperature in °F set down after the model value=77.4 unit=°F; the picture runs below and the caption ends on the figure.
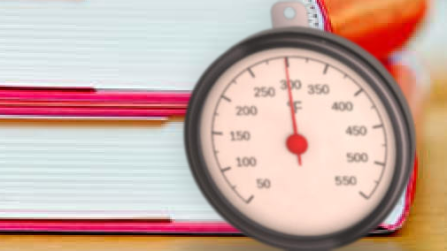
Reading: value=300 unit=°F
